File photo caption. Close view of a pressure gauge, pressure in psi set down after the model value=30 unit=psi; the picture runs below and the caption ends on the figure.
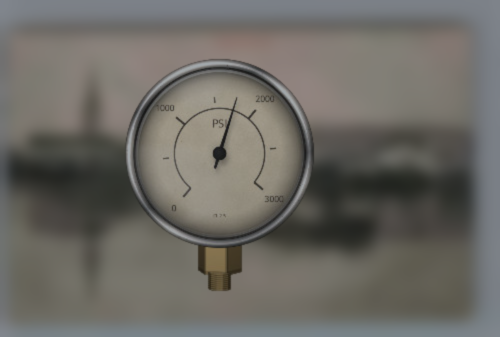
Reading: value=1750 unit=psi
